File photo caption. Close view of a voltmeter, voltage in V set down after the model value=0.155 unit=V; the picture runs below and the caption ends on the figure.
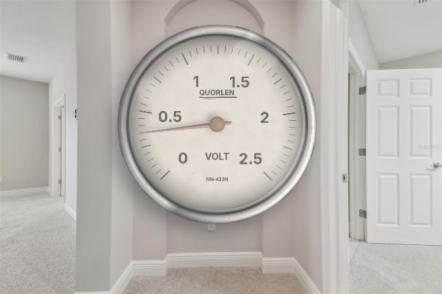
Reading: value=0.35 unit=V
